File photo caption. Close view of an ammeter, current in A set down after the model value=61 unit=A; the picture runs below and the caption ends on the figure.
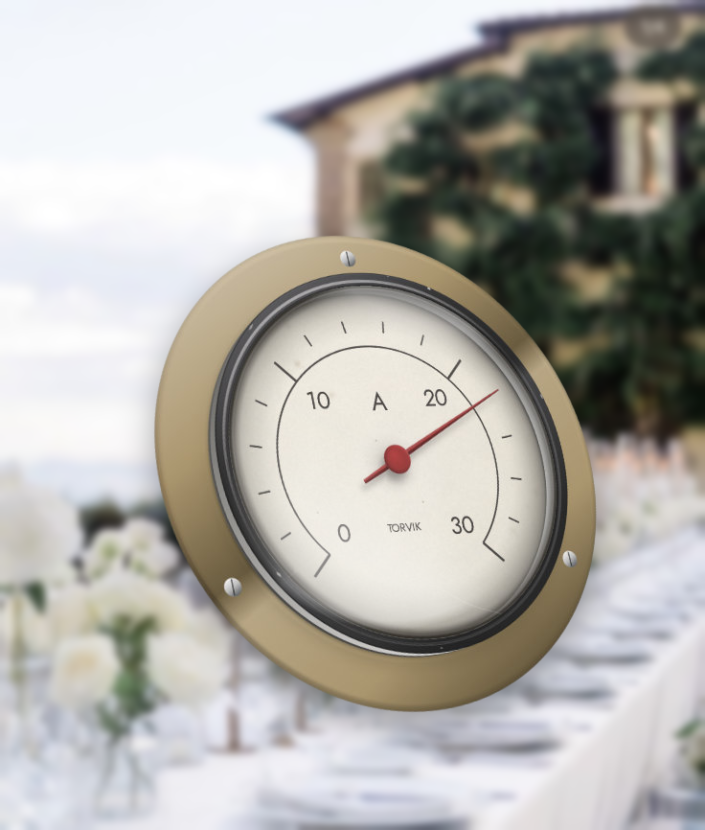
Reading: value=22 unit=A
